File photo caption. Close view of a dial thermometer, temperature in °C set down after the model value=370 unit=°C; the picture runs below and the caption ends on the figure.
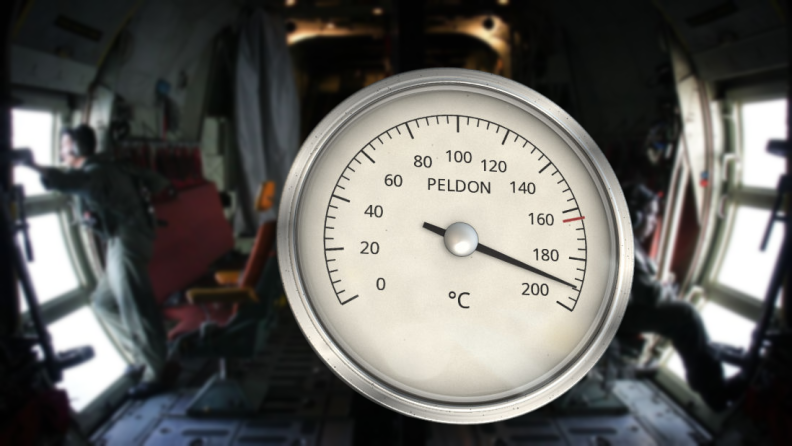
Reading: value=192 unit=°C
